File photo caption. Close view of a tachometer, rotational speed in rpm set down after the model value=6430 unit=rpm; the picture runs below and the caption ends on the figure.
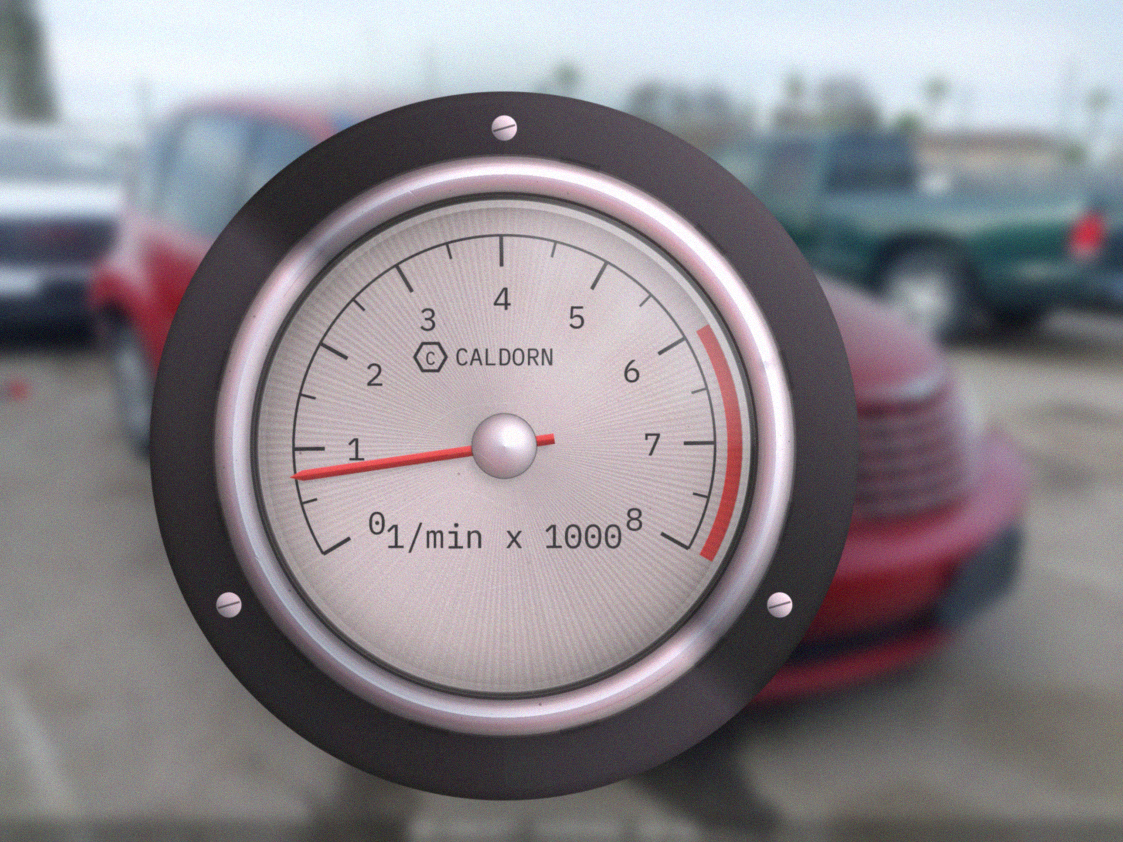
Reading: value=750 unit=rpm
